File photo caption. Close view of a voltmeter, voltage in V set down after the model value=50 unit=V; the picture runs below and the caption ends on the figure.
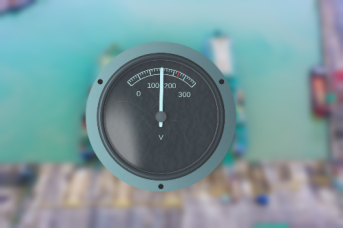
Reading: value=150 unit=V
